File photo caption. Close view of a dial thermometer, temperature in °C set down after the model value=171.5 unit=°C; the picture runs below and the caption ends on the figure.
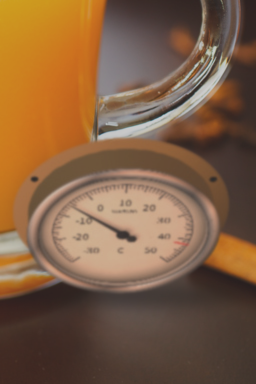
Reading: value=-5 unit=°C
